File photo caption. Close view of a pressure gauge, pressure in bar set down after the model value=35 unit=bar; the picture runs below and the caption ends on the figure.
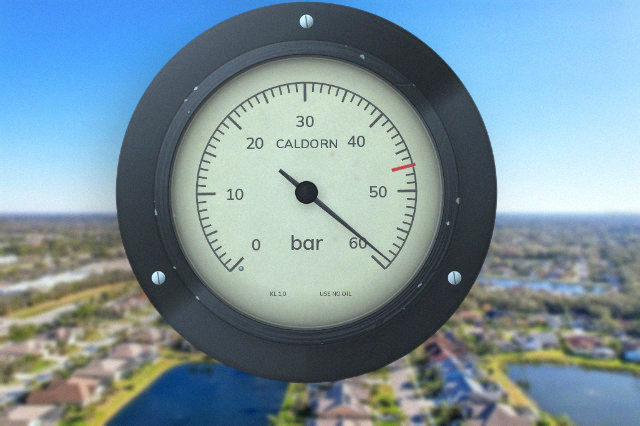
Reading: value=59 unit=bar
